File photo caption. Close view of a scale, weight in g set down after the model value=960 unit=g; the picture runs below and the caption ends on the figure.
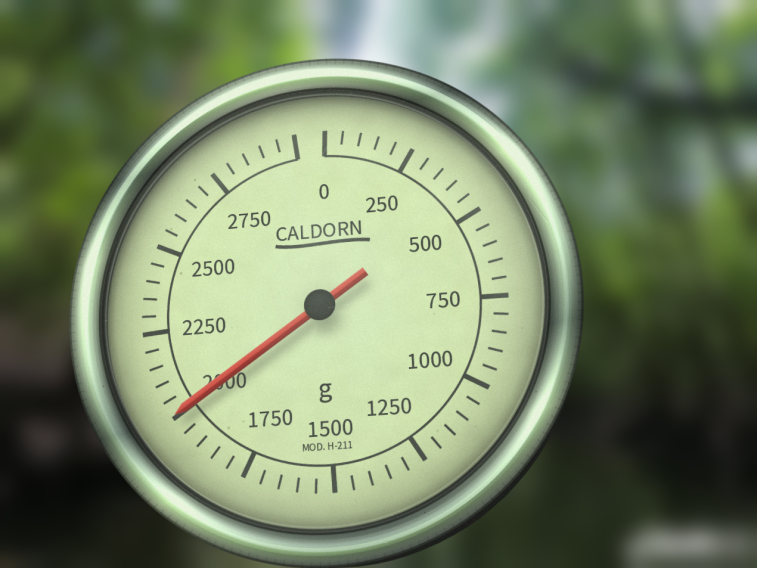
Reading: value=2000 unit=g
